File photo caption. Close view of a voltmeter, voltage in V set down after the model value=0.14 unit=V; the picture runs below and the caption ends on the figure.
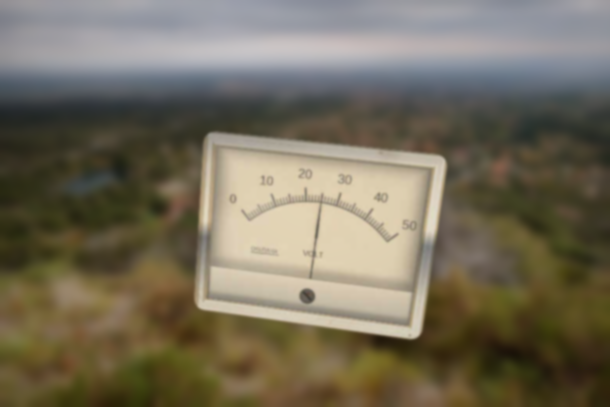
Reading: value=25 unit=V
